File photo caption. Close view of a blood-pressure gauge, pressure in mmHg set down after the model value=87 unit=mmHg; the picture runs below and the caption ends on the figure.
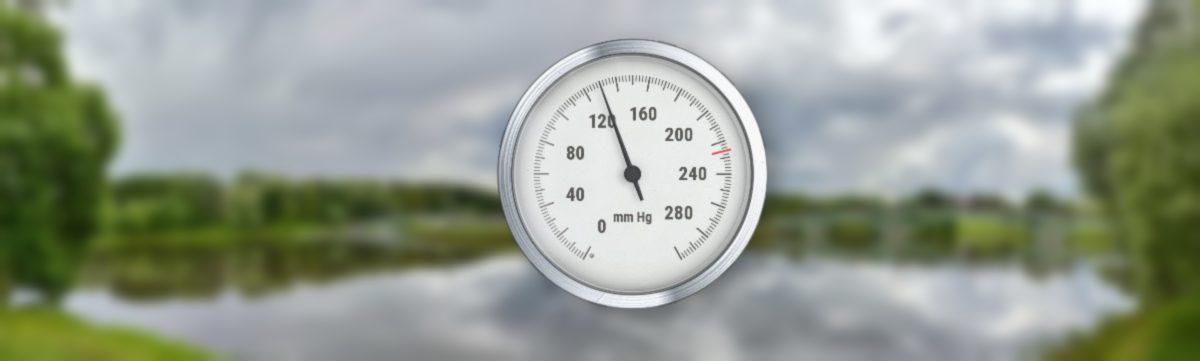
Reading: value=130 unit=mmHg
